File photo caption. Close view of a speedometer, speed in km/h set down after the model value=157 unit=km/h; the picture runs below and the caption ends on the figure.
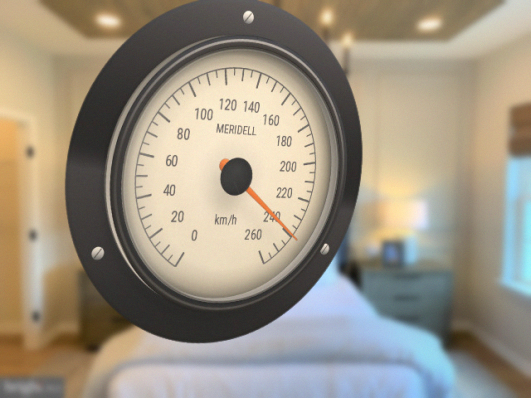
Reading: value=240 unit=km/h
